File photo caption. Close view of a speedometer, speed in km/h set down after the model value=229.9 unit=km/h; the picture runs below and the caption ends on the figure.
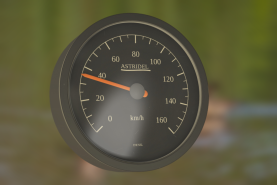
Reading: value=35 unit=km/h
